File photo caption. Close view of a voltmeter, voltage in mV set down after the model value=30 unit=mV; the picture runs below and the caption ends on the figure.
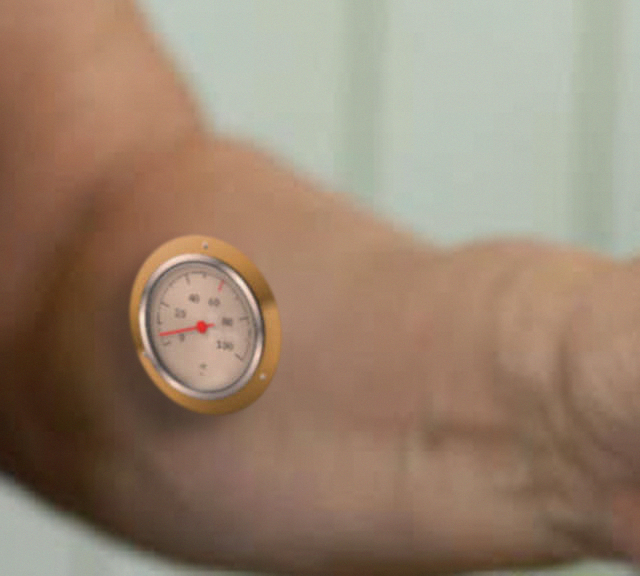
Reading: value=5 unit=mV
